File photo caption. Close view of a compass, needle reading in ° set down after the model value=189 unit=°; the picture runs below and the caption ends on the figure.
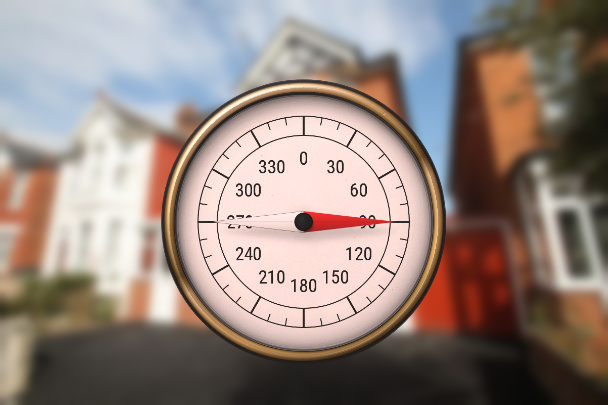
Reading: value=90 unit=°
